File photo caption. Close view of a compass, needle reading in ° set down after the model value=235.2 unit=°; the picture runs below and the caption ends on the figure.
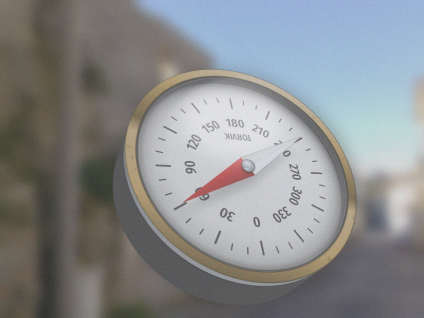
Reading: value=60 unit=°
